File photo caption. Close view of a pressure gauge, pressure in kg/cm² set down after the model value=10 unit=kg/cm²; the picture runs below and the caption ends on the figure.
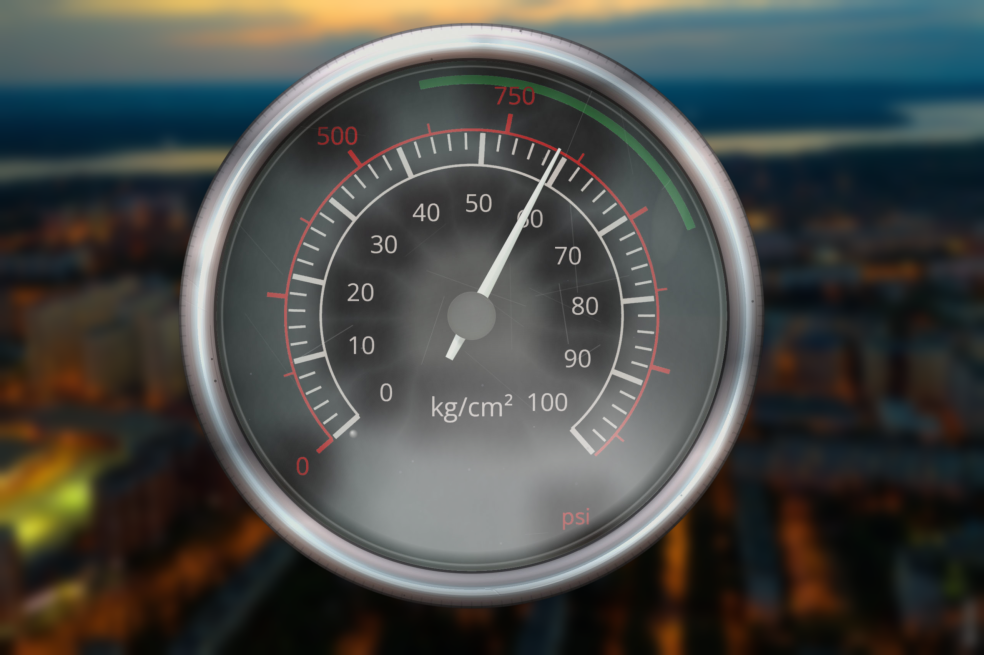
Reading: value=59 unit=kg/cm²
